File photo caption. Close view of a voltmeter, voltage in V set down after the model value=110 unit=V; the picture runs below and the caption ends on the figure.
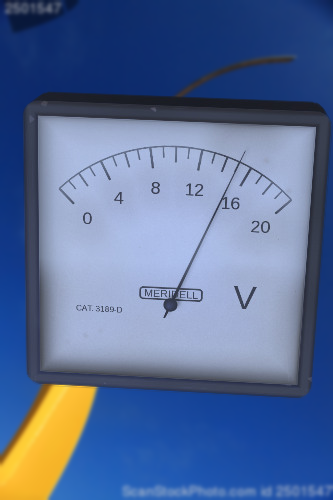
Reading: value=15 unit=V
